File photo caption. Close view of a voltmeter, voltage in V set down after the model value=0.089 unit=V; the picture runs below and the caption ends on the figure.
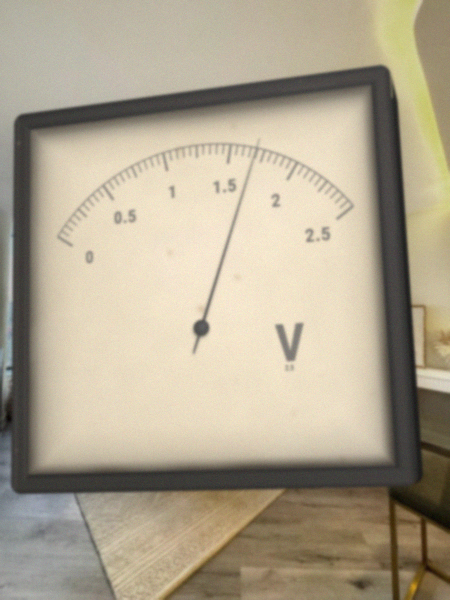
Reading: value=1.7 unit=V
